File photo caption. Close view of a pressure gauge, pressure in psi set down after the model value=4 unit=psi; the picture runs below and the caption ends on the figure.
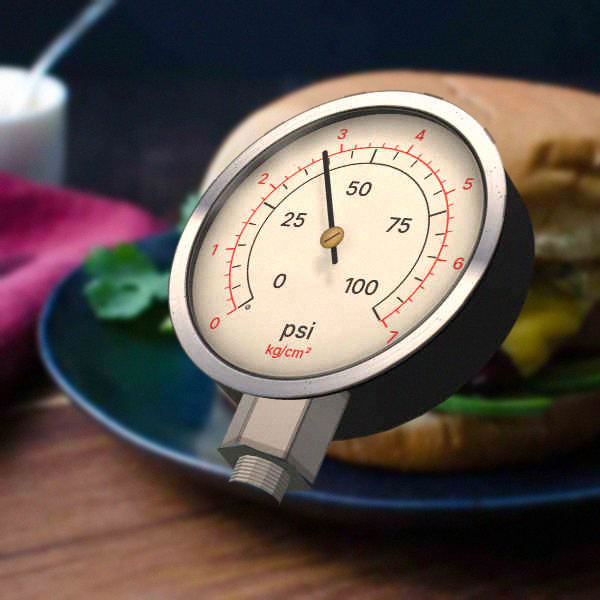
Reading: value=40 unit=psi
